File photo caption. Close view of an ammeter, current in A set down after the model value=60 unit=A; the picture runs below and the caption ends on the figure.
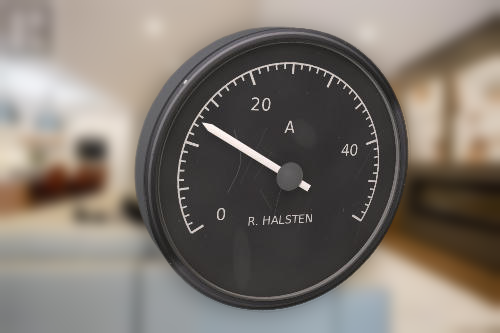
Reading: value=12.5 unit=A
